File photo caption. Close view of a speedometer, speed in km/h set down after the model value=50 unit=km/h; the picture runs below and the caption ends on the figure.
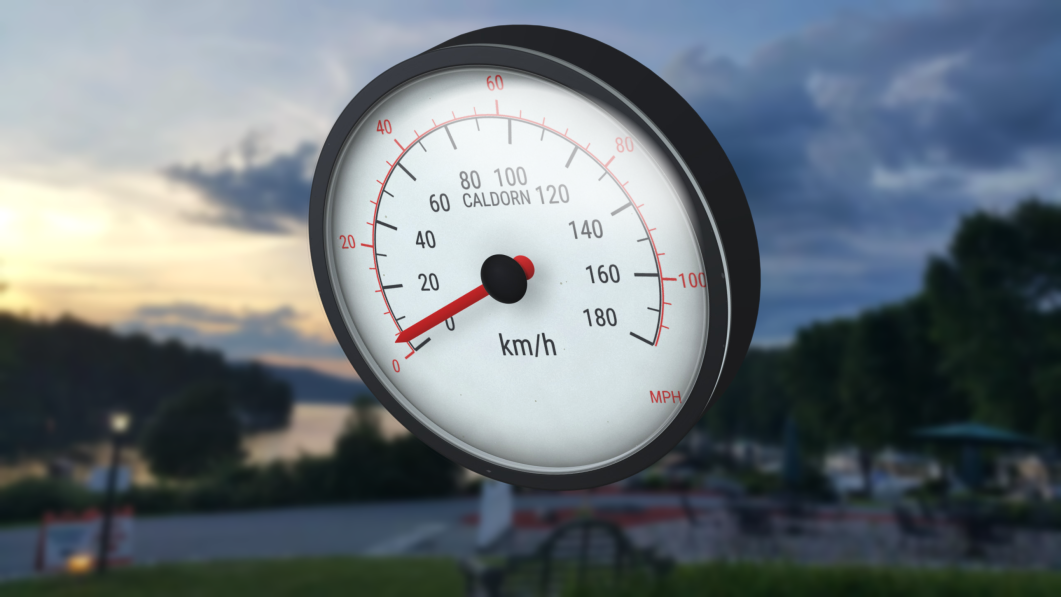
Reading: value=5 unit=km/h
